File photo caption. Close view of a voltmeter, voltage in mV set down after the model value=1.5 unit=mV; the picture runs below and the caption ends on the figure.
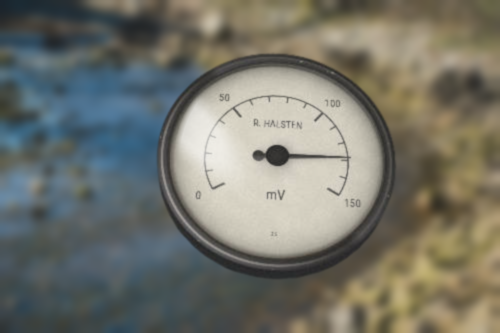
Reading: value=130 unit=mV
